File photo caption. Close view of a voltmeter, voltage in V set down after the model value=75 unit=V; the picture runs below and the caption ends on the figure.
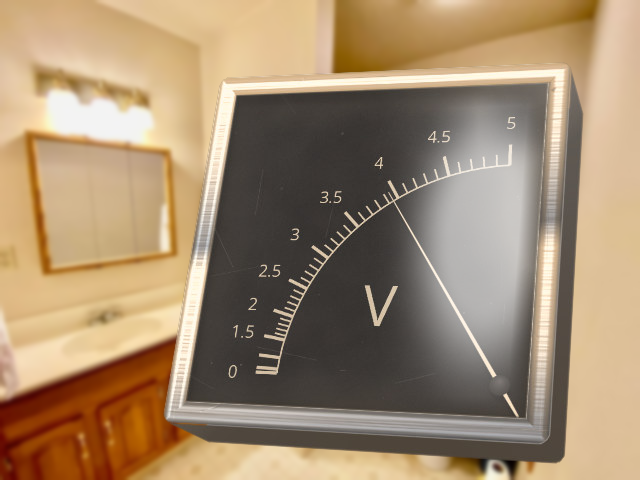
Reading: value=3.95 unit=V
